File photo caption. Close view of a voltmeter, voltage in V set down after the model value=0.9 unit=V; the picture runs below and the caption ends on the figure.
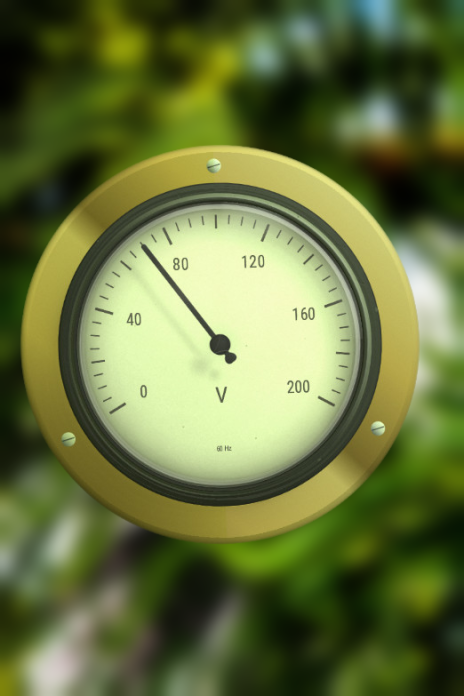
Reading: value=70 unit=V
